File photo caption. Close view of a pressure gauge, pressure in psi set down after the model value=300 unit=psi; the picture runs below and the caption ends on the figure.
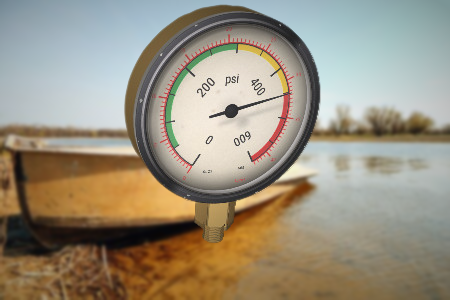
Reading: value=450 unit=psi
